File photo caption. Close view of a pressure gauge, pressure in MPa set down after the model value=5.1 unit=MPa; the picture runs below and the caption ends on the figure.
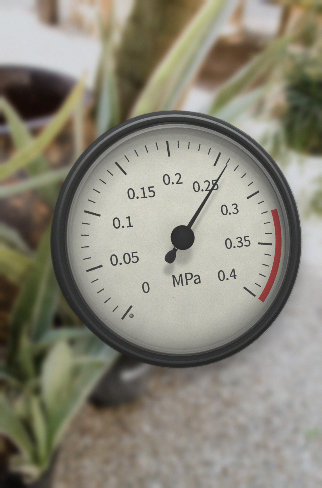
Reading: value=0.26 unit=MPa
